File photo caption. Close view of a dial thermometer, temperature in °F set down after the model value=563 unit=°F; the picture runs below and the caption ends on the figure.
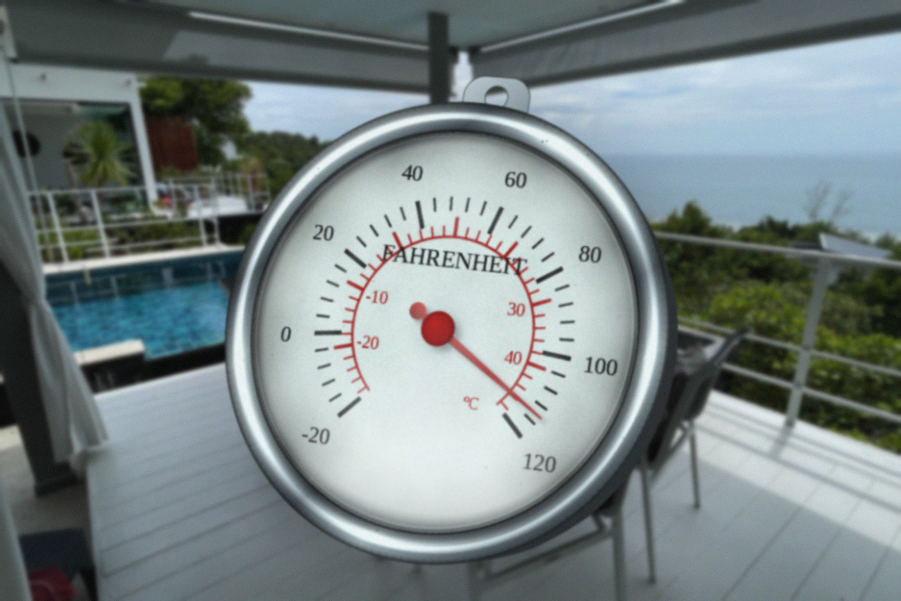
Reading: value=114 unit=°F
